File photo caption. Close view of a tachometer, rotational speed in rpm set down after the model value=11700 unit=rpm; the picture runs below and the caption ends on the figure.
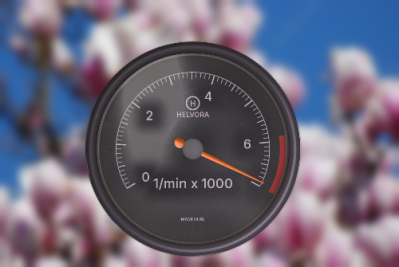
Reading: value=6900 unit=rpm
